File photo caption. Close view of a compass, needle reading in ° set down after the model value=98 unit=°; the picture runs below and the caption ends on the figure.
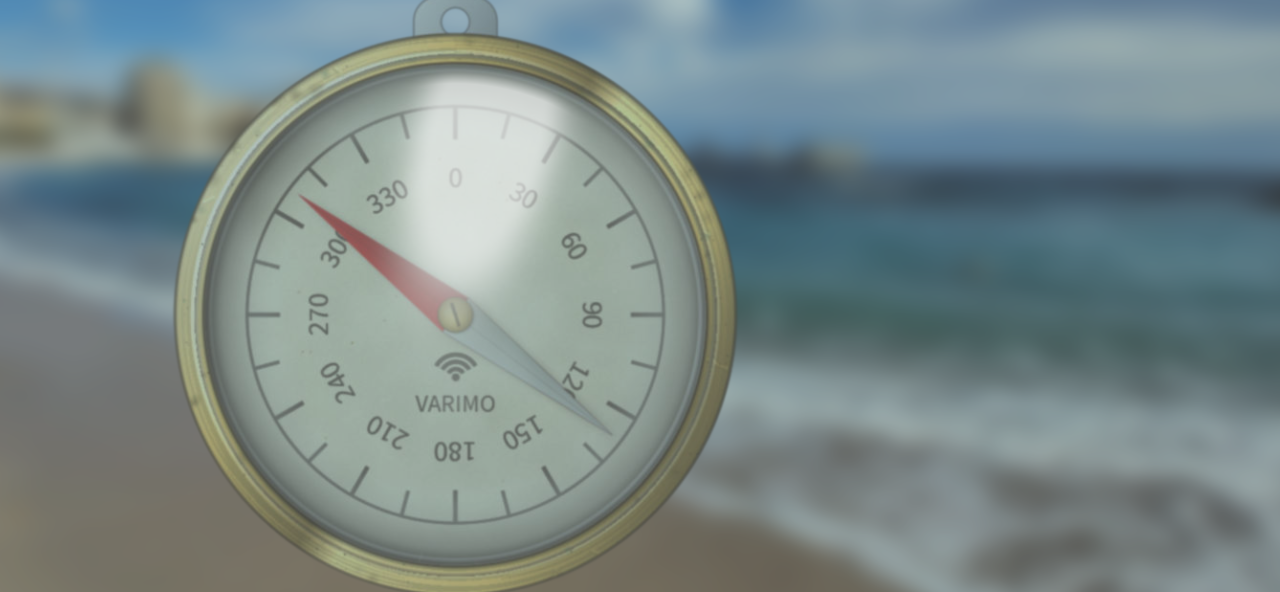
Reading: value=307.5 unit=°
